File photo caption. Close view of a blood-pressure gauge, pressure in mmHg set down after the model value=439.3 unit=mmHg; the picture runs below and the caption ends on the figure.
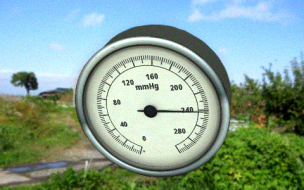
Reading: value=240 unit=mmHg
